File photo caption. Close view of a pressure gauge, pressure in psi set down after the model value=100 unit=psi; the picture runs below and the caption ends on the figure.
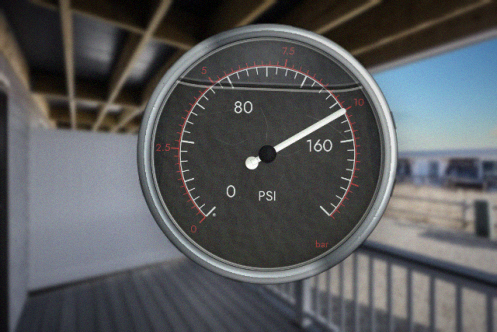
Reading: value=145 unit=psi
